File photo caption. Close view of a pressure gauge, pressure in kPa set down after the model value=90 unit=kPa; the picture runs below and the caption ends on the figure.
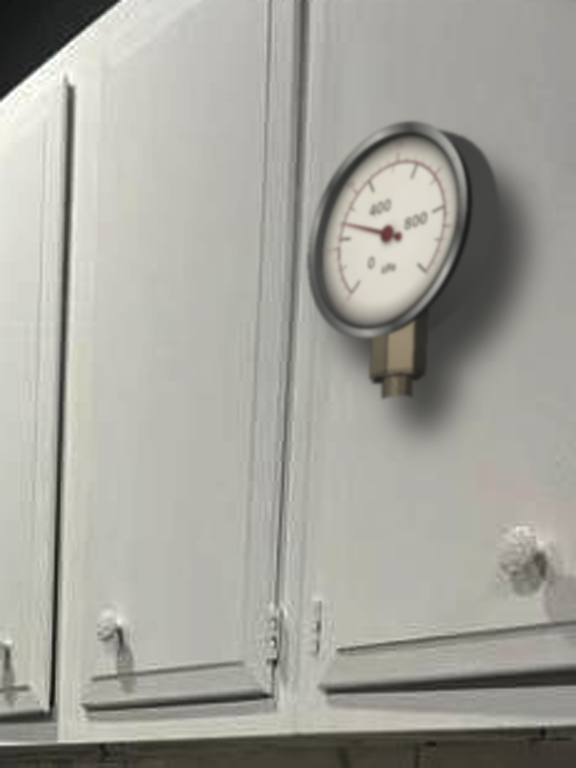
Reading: value=250 unit=kPa
